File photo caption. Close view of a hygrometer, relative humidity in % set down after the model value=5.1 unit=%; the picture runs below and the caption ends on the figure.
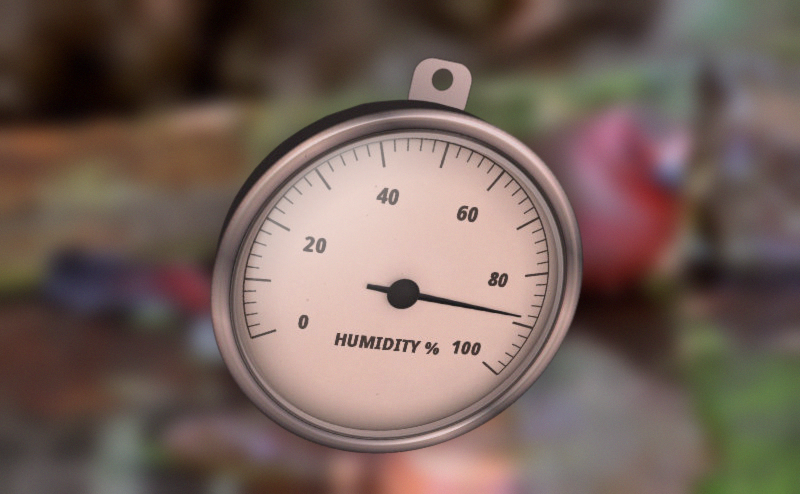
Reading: value=88 unit=%
